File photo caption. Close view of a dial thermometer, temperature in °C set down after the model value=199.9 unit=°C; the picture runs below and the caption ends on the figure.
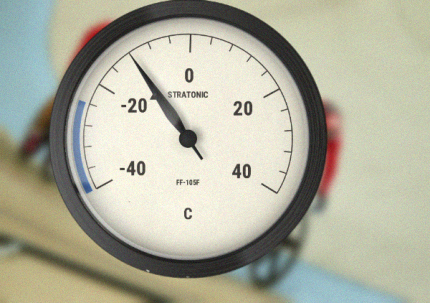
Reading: value=-12 unit=°C
